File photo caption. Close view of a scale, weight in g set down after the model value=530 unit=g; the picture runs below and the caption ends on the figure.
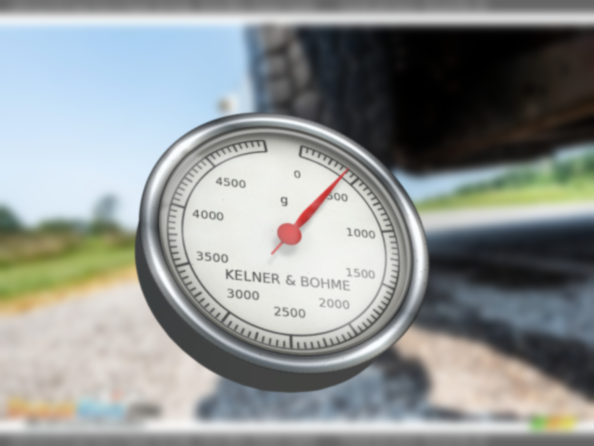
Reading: value=400 unit=g
